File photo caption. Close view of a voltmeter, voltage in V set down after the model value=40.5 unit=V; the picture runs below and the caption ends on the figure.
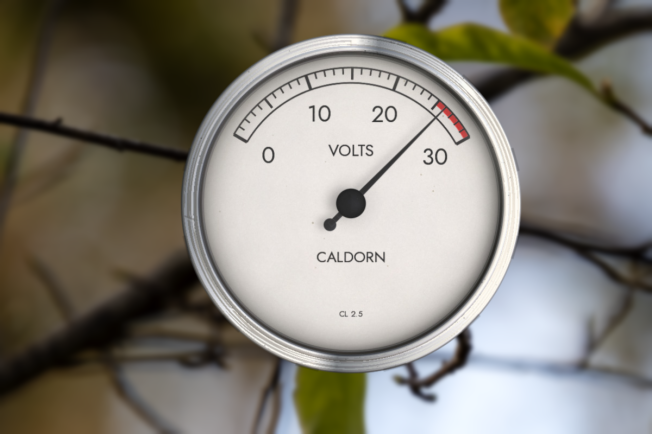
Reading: value=26 unit=V
